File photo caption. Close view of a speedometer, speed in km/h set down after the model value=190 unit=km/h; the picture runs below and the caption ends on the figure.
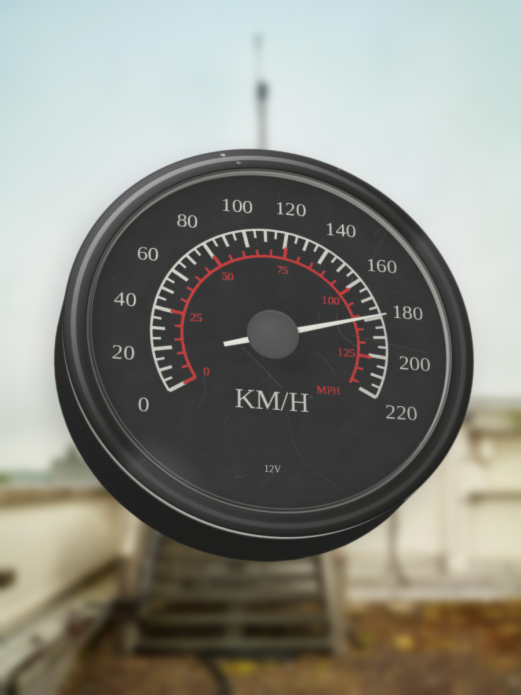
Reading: value=180 unit=km/h
